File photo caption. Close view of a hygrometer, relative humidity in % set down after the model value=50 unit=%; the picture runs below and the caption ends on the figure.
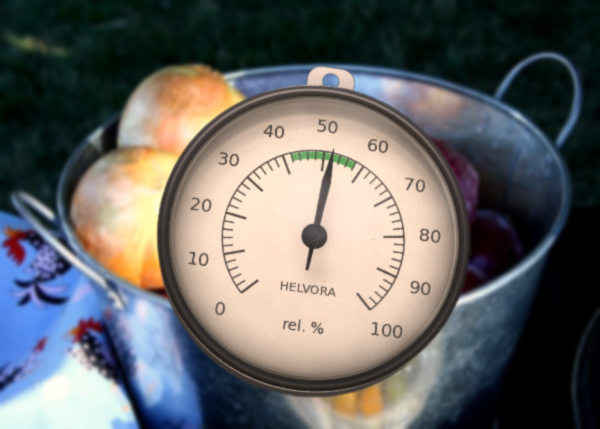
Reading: value=52 unit=%
